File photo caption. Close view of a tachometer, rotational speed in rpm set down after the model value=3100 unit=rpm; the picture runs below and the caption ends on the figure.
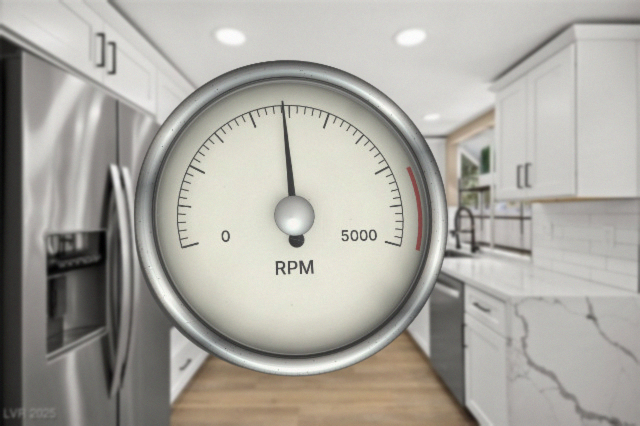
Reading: value=2400 unit=rpm
